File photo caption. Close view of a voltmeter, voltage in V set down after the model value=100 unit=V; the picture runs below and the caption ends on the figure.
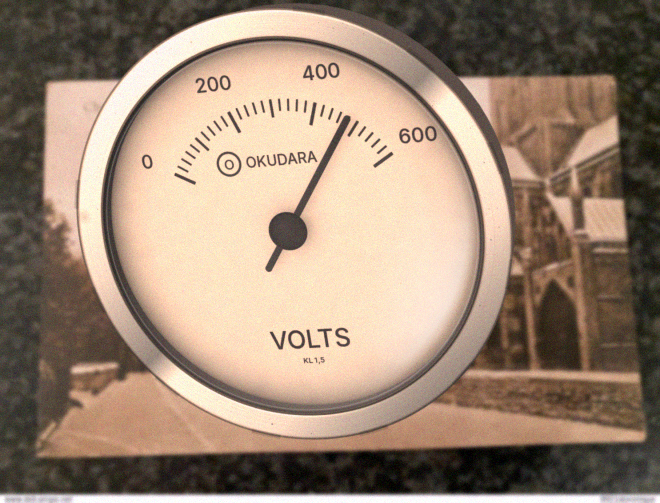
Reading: value=480 unit=V
